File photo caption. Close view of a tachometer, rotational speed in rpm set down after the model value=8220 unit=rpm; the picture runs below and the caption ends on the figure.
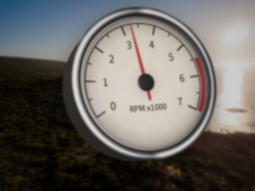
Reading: value=3250 unit=rpm
